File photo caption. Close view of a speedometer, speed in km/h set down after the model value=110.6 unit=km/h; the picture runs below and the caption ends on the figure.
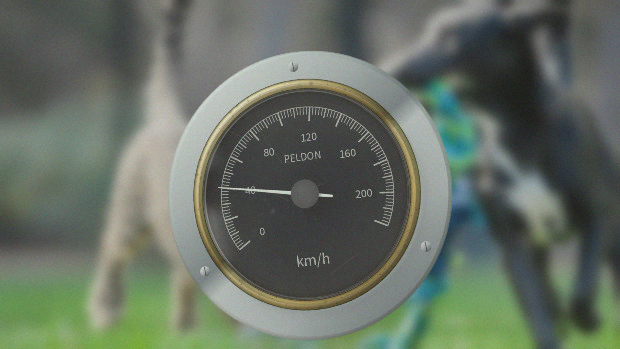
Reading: value=40 unit=km/h
